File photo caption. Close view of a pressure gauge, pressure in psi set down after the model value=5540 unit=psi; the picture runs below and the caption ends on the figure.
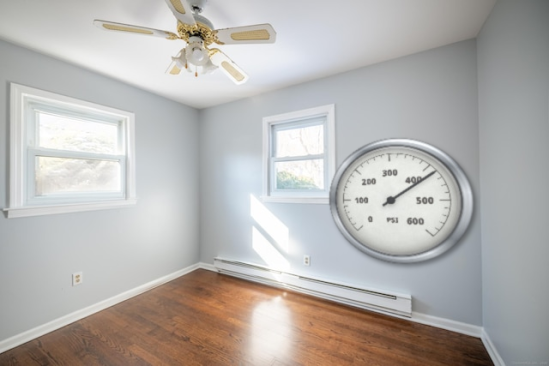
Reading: value=420 unit=psi
